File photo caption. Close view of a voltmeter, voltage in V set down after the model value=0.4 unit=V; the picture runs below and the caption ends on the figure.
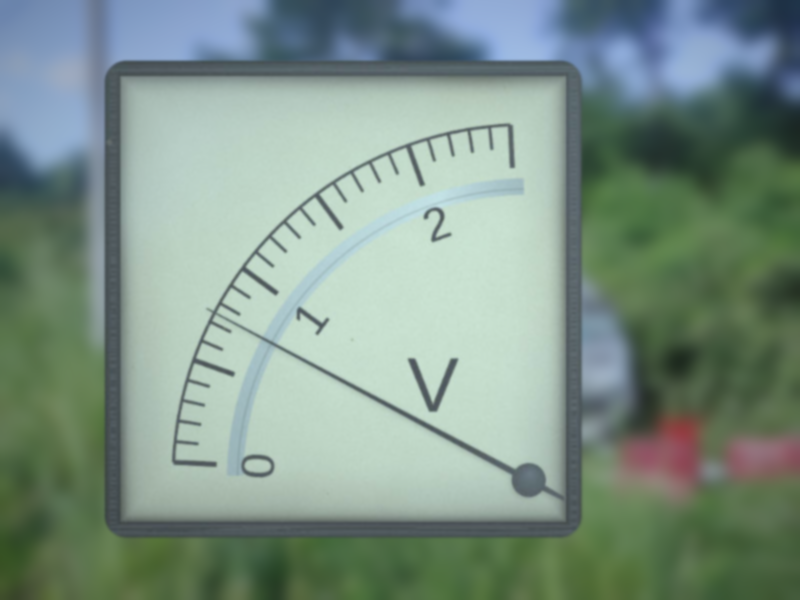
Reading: value=0.75 unit=V
